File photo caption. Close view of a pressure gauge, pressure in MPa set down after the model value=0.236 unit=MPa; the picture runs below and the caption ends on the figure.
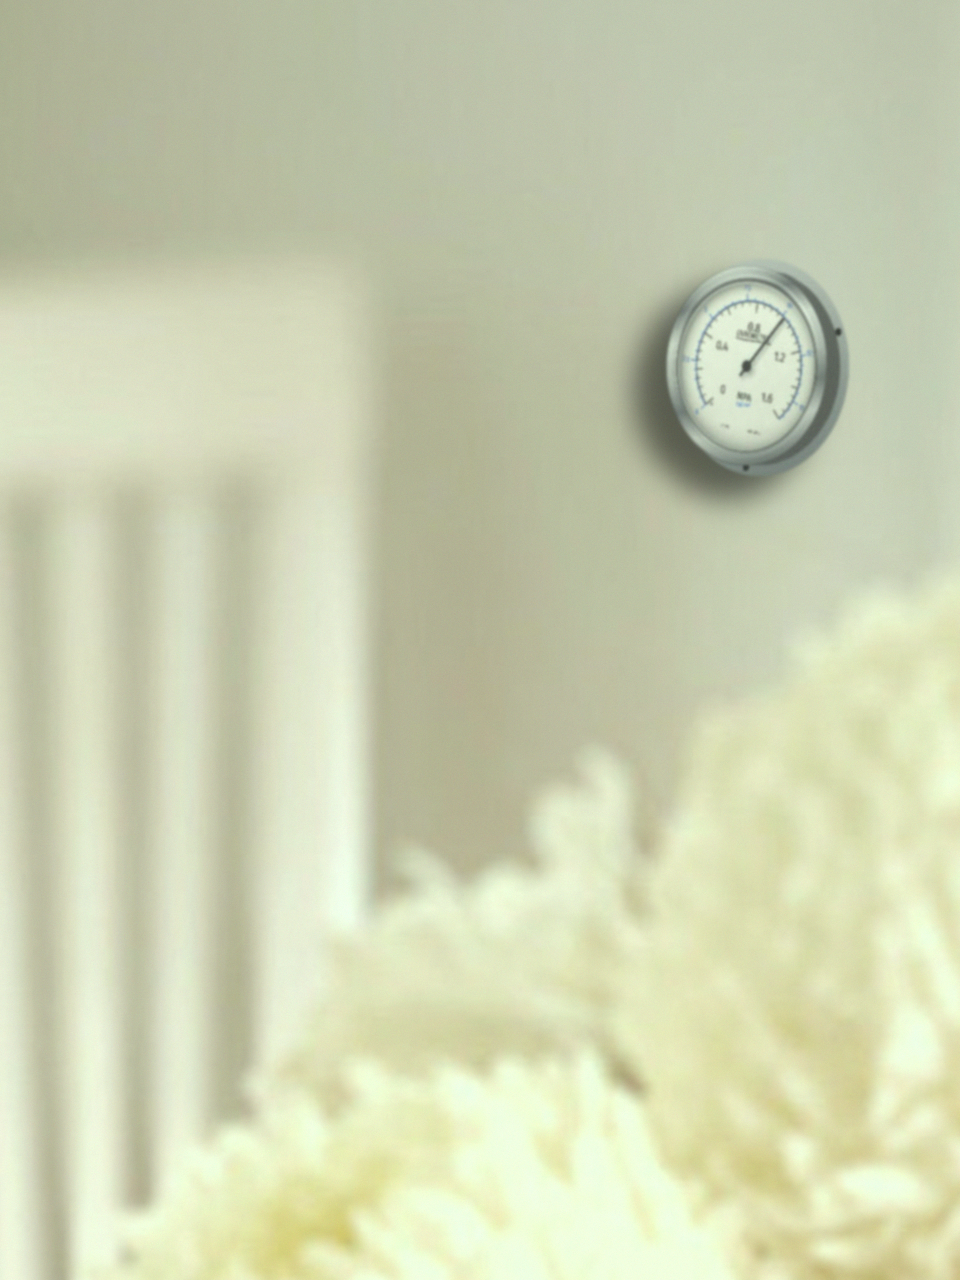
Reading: value=1 unit=MPa
